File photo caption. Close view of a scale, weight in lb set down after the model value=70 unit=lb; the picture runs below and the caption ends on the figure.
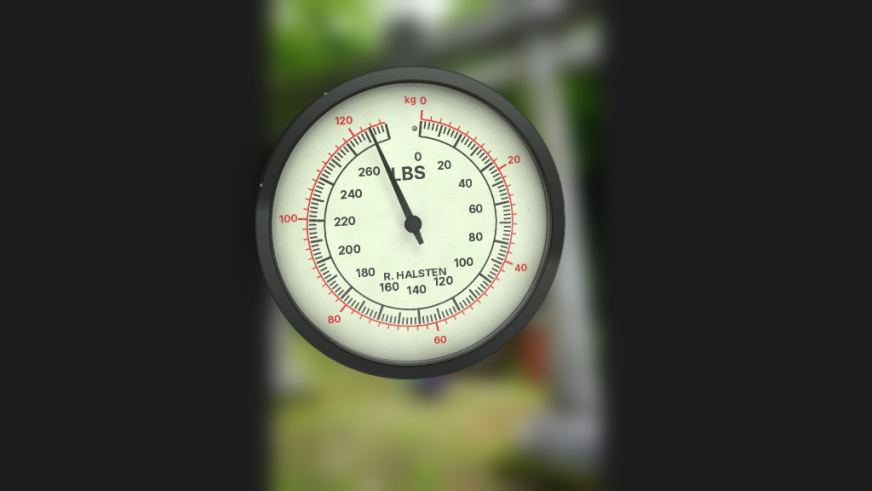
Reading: value=272 unit=lb
